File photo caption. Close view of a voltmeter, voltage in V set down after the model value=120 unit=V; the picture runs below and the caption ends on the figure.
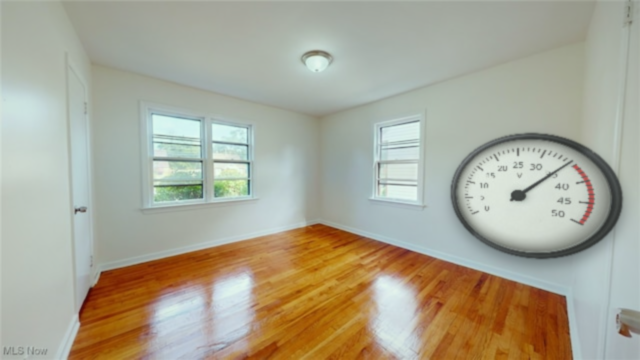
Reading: value=35 unit=V
